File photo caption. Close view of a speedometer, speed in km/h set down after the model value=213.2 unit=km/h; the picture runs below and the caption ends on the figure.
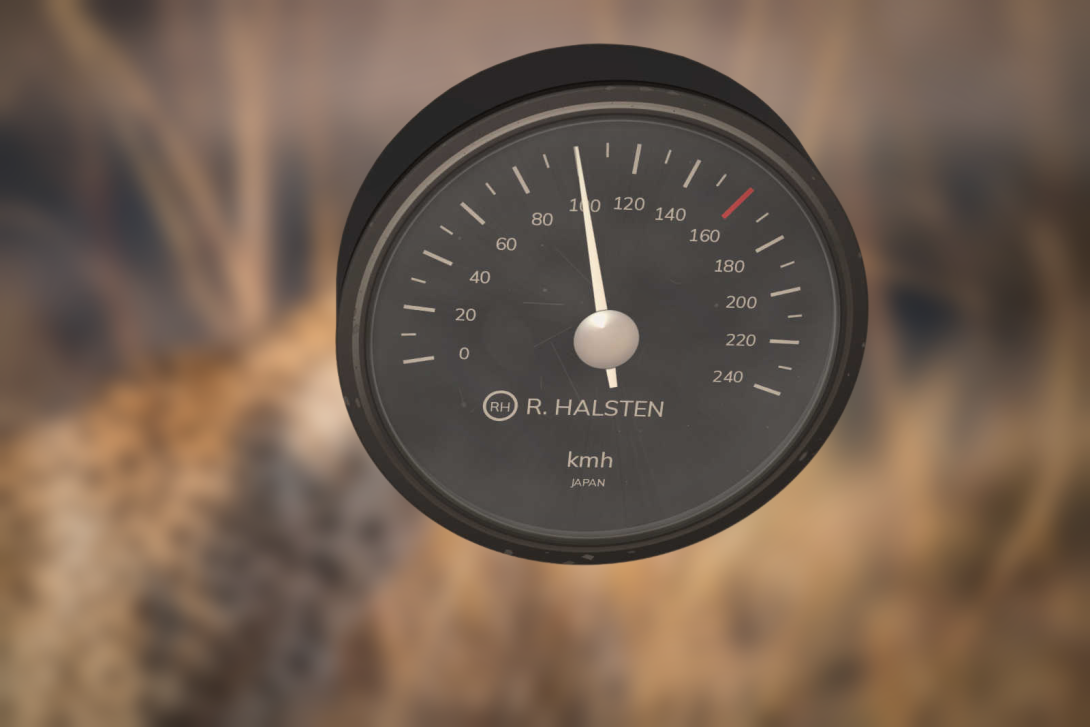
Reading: value=100 unit=km/h
